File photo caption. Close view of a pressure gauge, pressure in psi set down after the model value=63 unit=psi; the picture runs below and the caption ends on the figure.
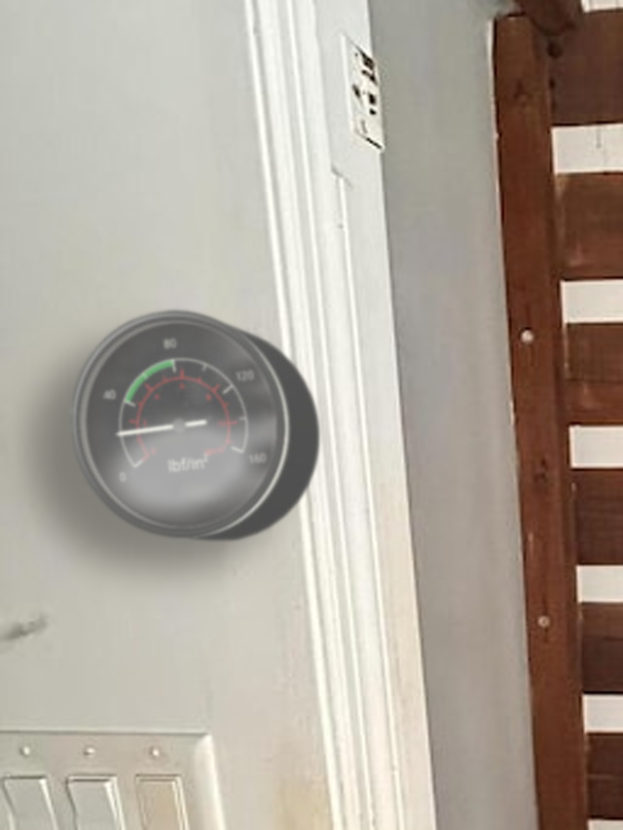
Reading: value=20 unit=psi
